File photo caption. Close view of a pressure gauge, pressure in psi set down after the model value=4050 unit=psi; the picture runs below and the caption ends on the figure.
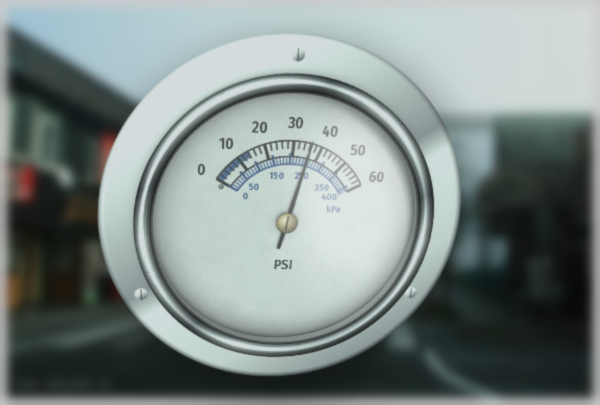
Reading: value=36 unit=psi
